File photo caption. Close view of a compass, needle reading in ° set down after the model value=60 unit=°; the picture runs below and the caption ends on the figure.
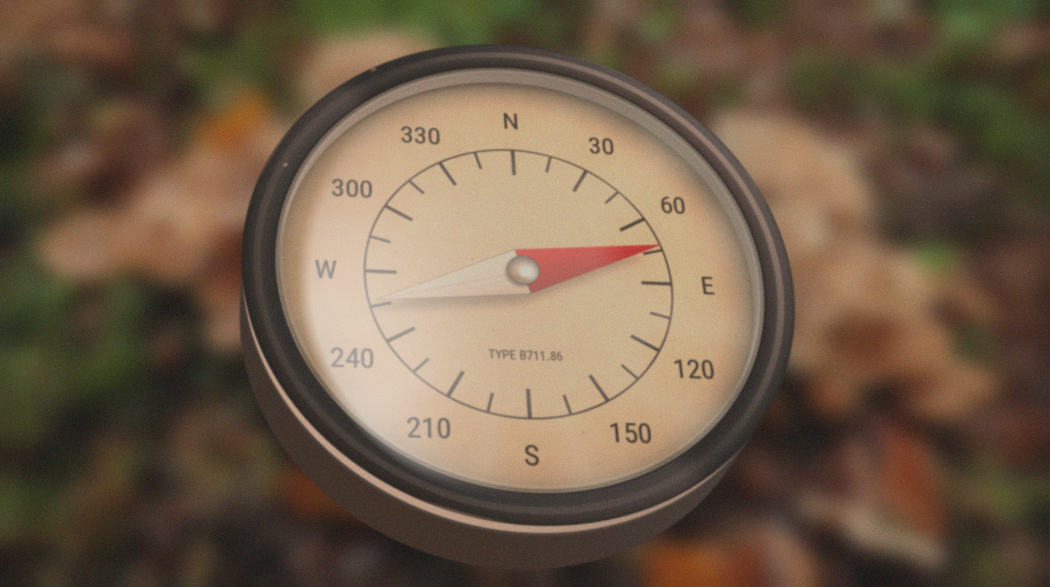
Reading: value=75 unit=°
